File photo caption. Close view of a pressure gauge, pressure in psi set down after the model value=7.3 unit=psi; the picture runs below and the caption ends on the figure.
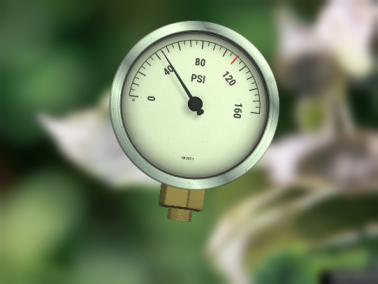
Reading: value=45 unit=psi
